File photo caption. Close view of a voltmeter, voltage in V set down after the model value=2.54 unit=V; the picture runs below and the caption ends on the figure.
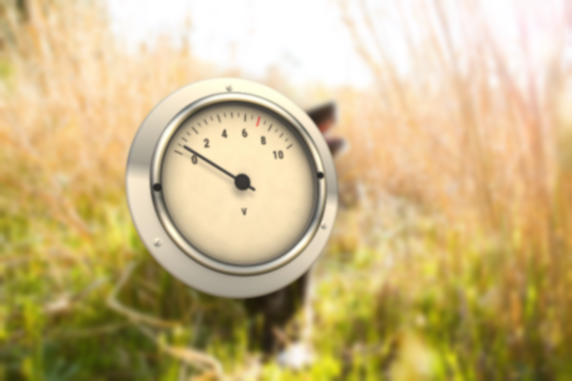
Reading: value=0.5 unit=V
